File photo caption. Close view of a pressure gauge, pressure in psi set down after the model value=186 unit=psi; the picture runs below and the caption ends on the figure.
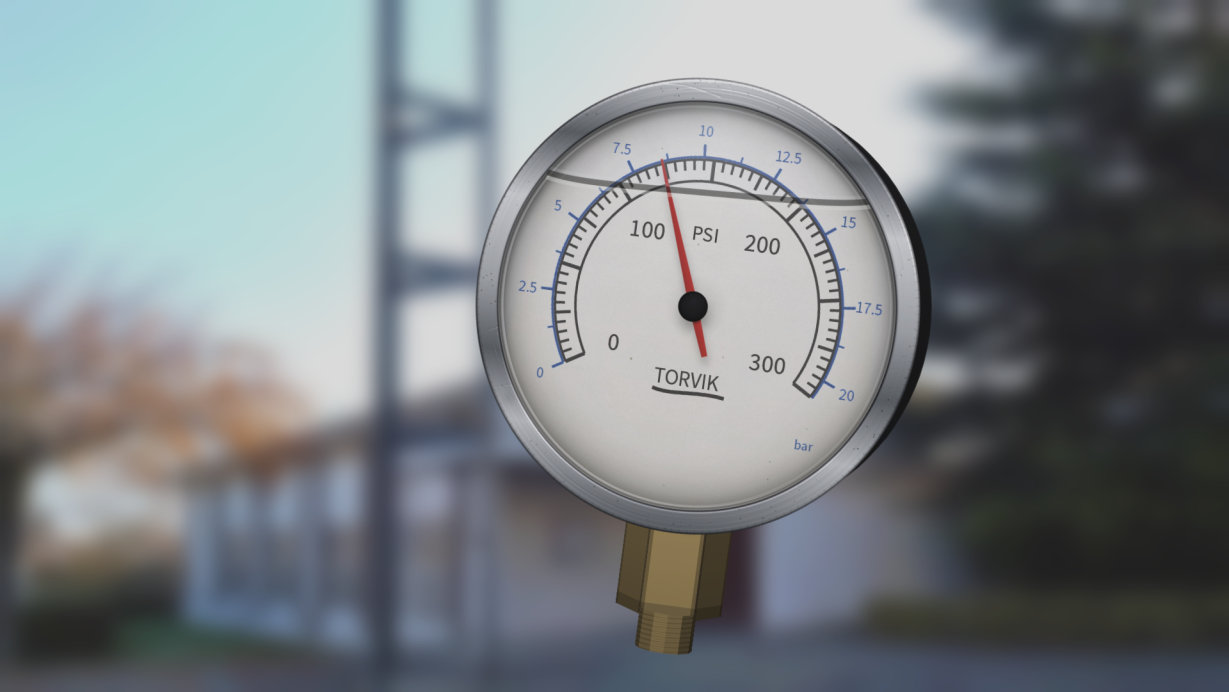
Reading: value=125 unit=psi
